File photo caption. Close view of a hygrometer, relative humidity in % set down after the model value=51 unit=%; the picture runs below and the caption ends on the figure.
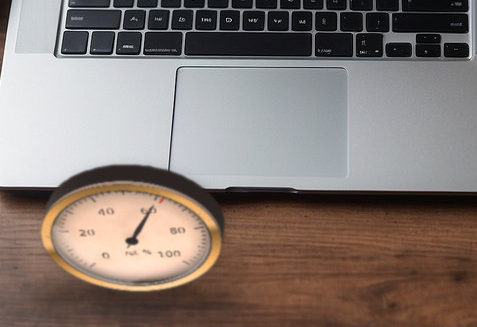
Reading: value=60 unit=%
